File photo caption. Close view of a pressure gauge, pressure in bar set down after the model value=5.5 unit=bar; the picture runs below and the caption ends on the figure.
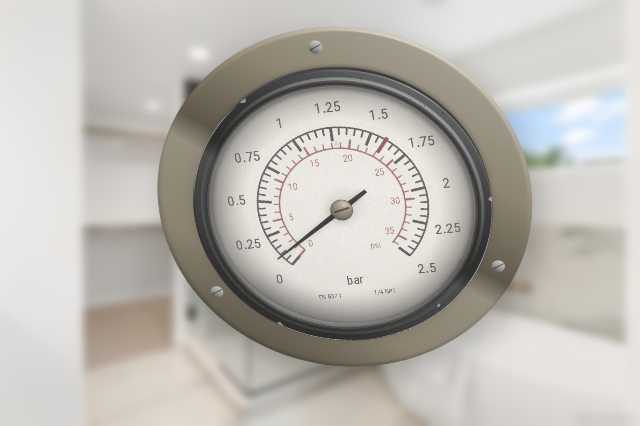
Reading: value=0.1 unit=bar
